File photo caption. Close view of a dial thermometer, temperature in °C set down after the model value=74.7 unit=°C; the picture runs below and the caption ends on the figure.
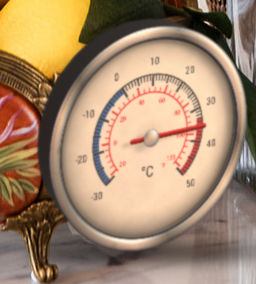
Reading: value=35 unit=°C
